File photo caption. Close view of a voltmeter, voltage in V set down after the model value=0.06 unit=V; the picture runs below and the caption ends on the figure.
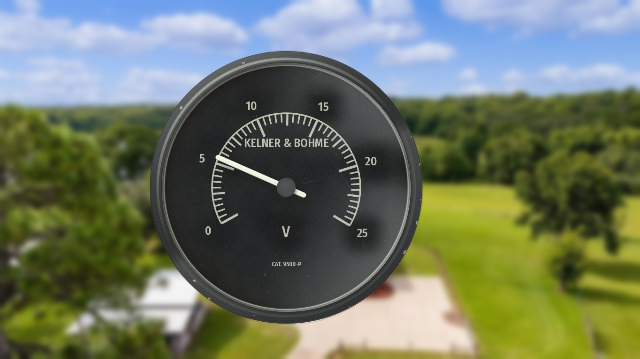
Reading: value=5.5 unit=V
